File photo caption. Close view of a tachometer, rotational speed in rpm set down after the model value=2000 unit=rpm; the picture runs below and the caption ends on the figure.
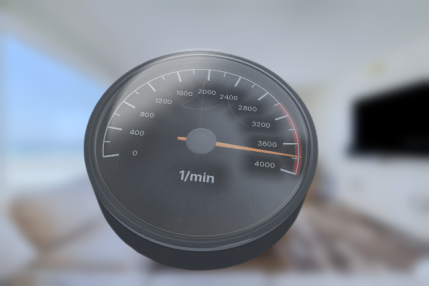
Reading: value=3800 unit=rpm
